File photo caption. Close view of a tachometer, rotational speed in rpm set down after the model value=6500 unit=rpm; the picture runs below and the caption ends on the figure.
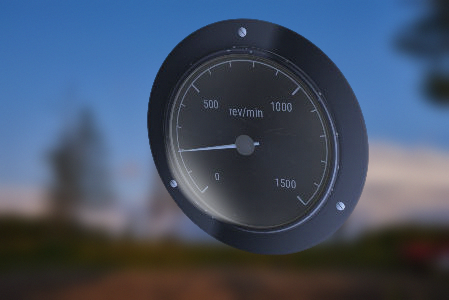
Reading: value=200 unit=rpm
